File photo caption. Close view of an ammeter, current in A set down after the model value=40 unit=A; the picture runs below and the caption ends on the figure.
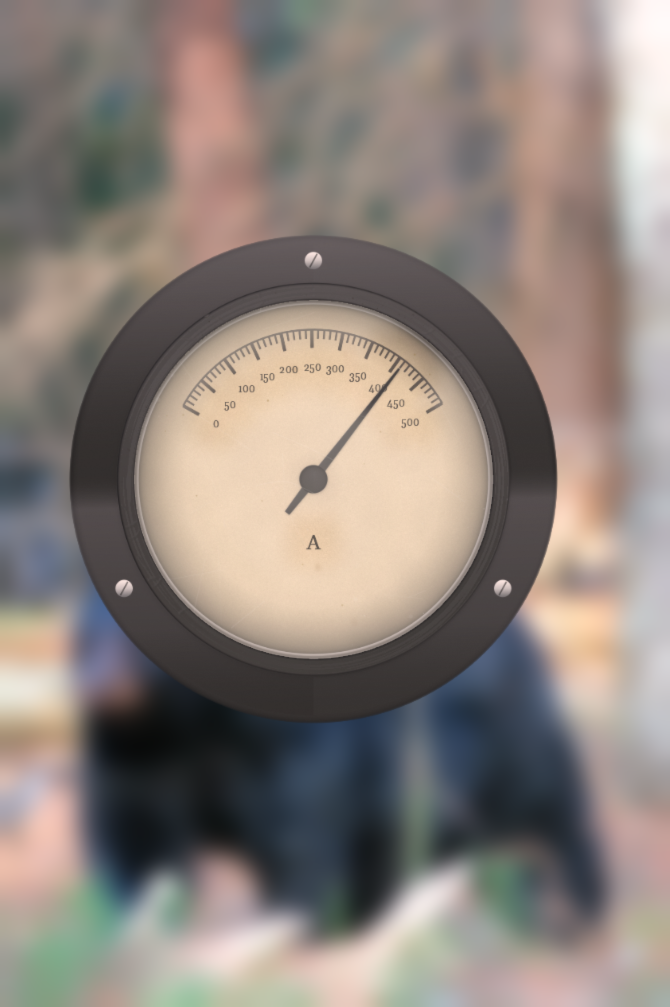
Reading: value=410 unit=A
